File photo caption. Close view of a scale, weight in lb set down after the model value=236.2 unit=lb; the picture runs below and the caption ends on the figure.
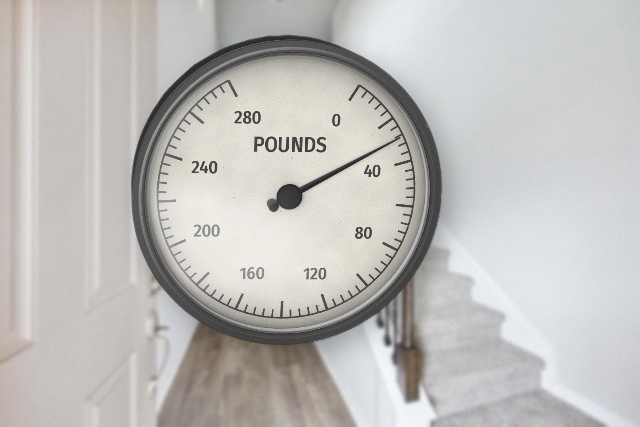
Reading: value=28 unit=lb
